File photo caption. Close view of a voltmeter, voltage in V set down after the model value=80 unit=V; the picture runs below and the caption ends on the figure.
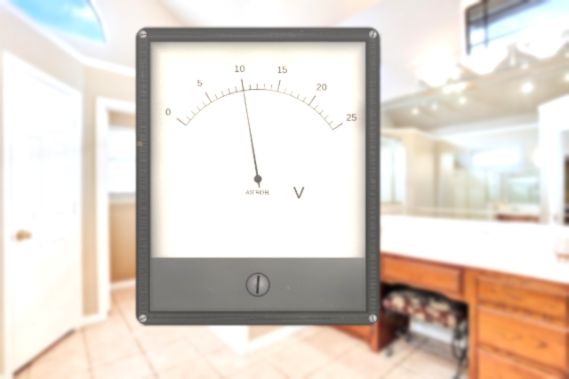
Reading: value=10 unit=V
